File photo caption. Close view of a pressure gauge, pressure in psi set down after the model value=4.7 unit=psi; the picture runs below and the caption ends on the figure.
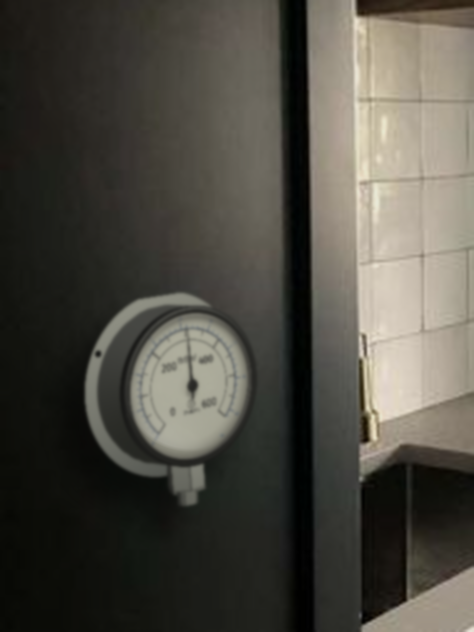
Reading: value=300 unit=psi
